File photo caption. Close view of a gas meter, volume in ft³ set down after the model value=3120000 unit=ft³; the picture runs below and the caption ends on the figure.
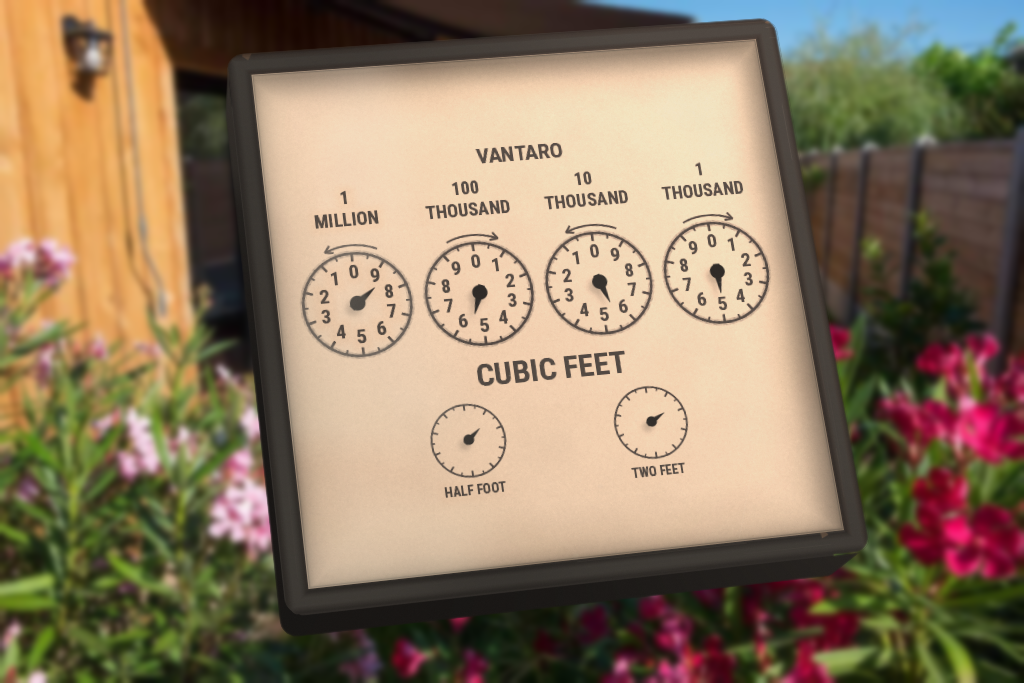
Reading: value=855500 unit=ft³
